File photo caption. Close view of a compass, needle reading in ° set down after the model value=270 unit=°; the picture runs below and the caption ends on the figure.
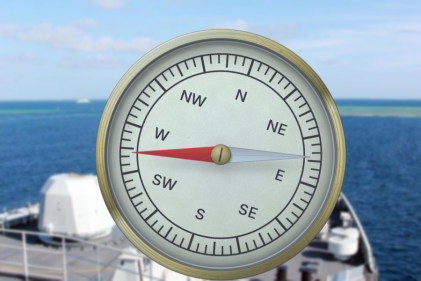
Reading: value=252.5 unit=°
